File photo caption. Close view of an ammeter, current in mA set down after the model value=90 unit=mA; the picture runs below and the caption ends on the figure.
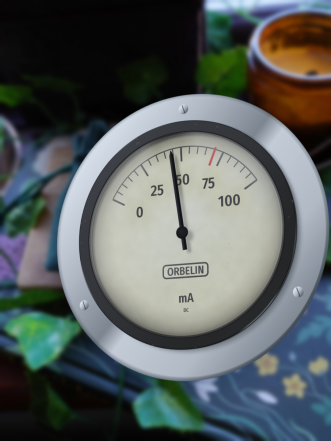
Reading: value=45 unit=mA
